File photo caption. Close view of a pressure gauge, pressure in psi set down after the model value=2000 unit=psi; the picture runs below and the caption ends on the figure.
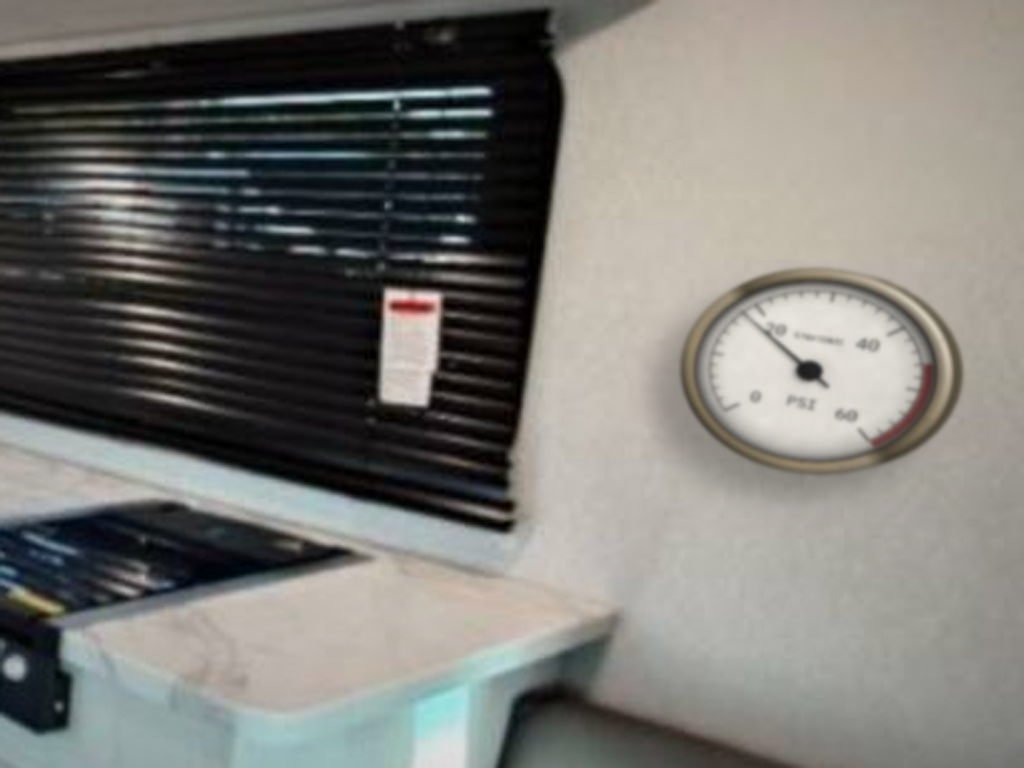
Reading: value=18 unit=psi
